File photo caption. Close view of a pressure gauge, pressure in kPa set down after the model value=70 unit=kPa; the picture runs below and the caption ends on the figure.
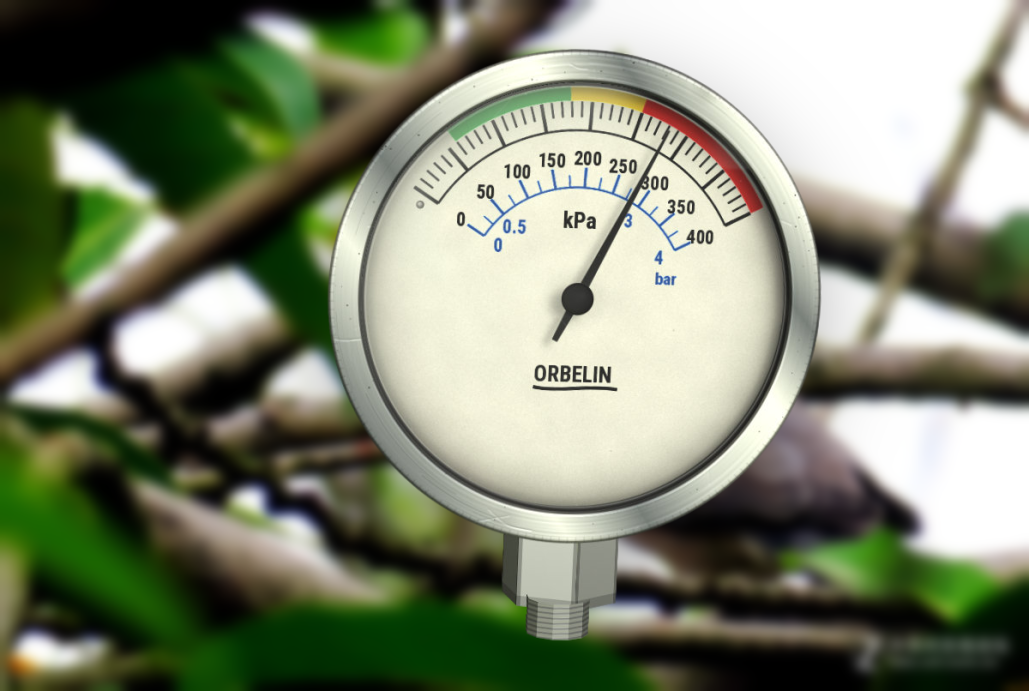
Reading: value=280 unit=kPa
